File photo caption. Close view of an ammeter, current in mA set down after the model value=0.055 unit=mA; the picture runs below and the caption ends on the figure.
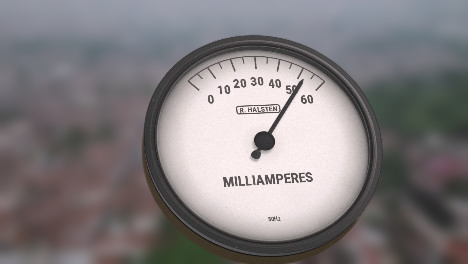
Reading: value=52.5 unit=mA
